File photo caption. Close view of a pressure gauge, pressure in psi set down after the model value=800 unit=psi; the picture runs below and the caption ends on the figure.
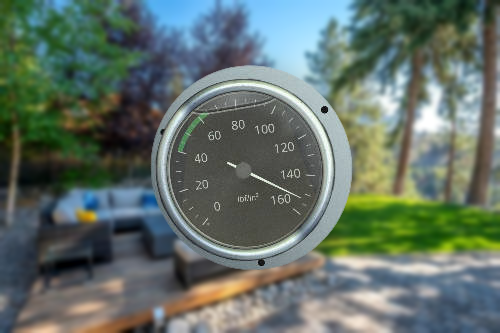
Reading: value=152.5 unit=psi
